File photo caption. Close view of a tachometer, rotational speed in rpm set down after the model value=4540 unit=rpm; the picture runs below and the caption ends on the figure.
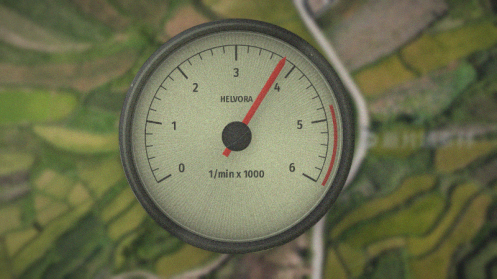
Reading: value=3800 unit=rpm
